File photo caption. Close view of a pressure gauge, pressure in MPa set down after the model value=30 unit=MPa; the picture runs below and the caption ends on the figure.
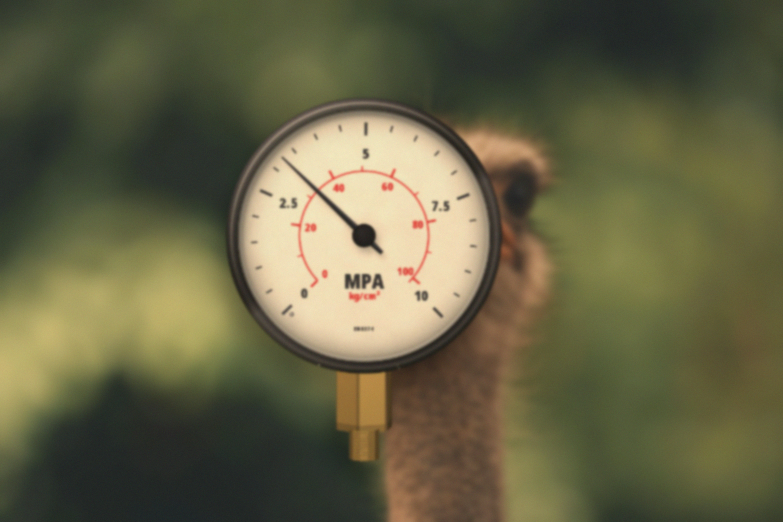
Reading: value=3.25 unit=MPa
